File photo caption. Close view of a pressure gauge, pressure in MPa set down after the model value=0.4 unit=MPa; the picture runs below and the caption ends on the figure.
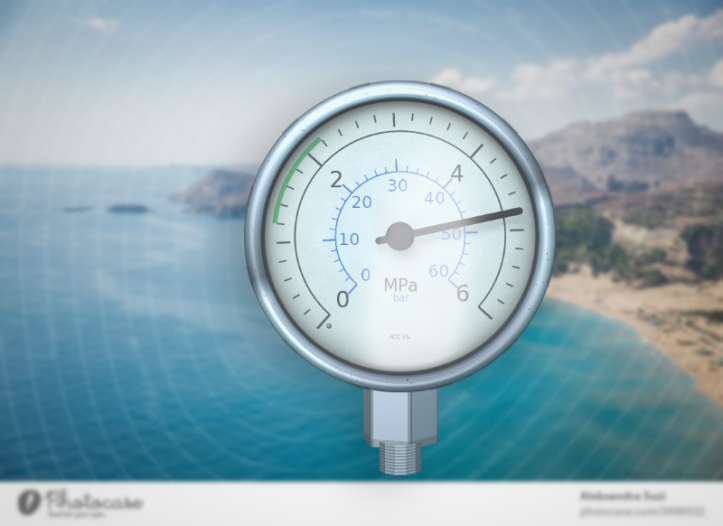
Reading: value=4.8 unit=MPa
